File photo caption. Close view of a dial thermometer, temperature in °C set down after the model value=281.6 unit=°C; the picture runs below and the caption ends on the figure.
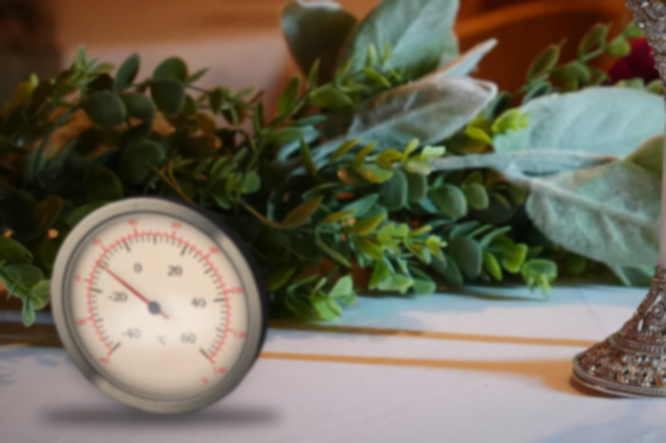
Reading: value=-10 unit=°C
